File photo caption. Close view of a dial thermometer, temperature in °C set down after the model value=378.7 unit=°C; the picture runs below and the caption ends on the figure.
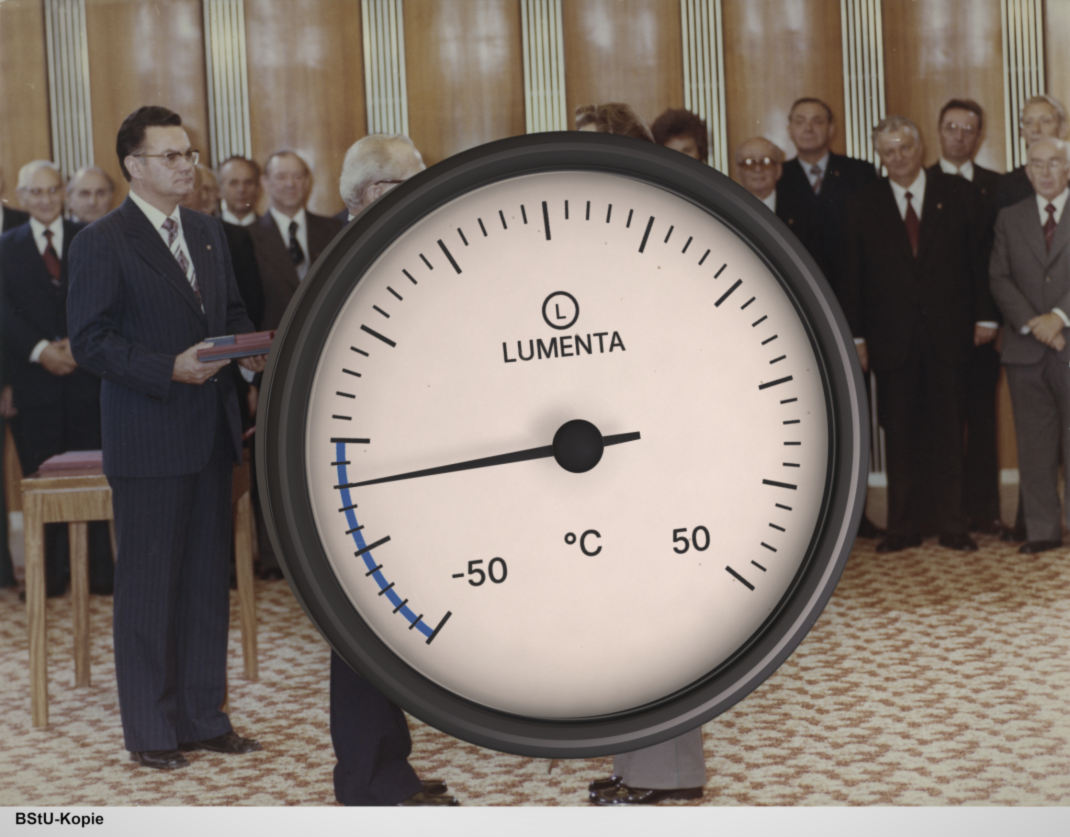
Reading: value=-34 unit=°C
